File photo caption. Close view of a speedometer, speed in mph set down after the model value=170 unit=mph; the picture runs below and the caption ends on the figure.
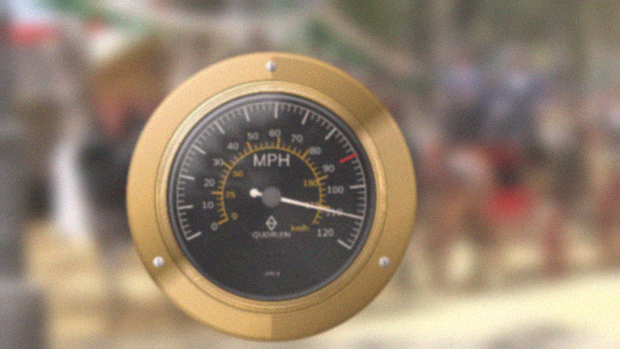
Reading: value=110 unit=mph
